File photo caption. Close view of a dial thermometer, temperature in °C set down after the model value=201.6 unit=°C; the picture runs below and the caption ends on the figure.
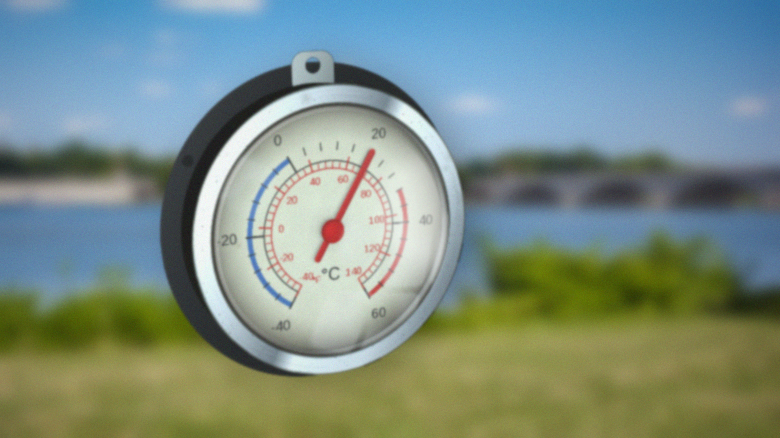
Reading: value=20 unit=°C
